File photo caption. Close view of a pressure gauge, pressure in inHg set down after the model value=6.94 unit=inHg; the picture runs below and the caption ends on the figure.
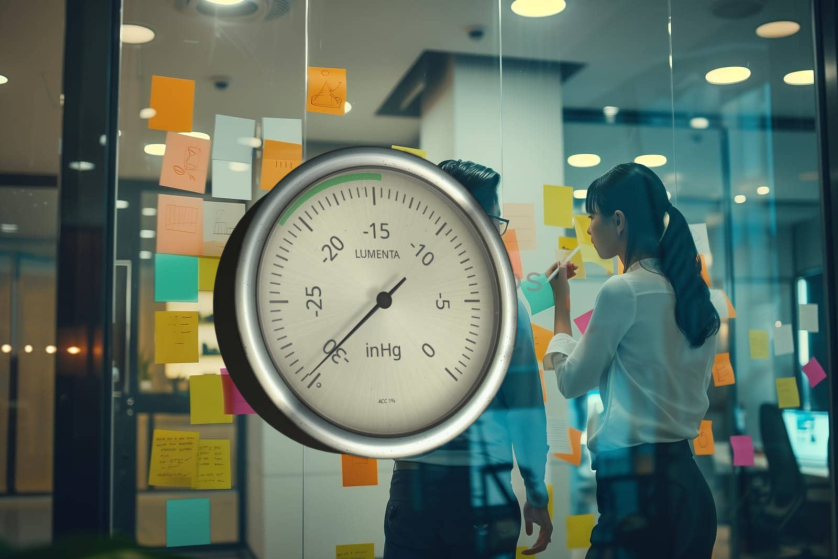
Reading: value=-29.5 unit=inHg
